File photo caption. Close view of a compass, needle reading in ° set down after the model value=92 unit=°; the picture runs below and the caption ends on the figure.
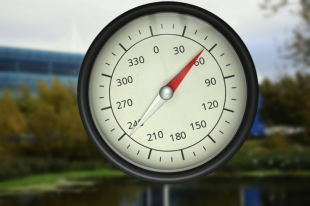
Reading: value=55 unit=°
